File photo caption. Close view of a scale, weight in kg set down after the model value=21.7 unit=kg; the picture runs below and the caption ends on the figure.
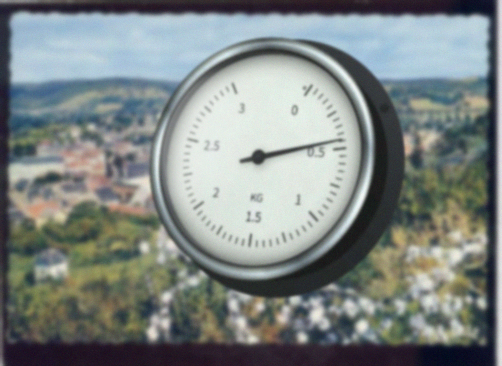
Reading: value=0.45 unit=kg
